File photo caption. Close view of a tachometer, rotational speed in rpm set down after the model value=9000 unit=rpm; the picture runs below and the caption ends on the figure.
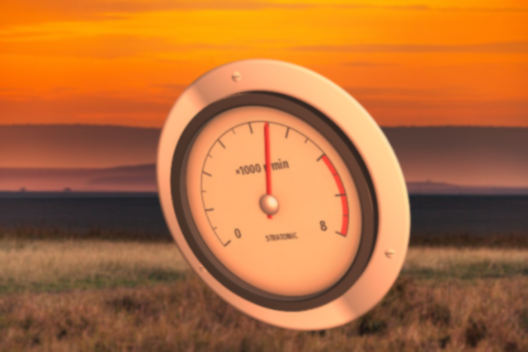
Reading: value=4500 unit=rpm
